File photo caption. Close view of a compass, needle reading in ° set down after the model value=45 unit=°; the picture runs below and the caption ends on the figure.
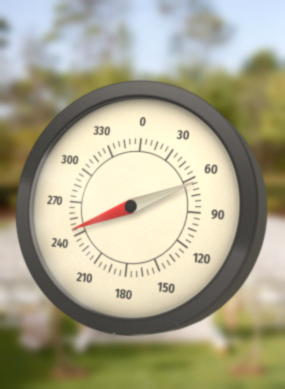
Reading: value=245 unit=°
